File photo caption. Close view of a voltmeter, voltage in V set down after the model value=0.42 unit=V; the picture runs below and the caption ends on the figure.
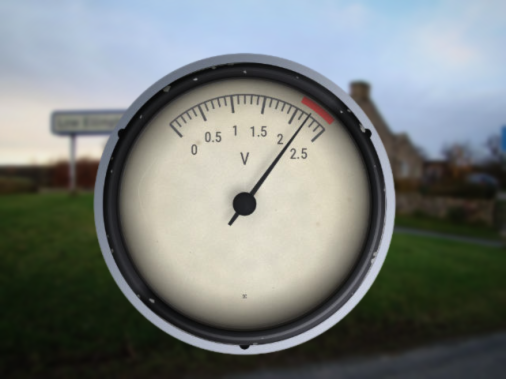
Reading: value=2.2 unit=V
